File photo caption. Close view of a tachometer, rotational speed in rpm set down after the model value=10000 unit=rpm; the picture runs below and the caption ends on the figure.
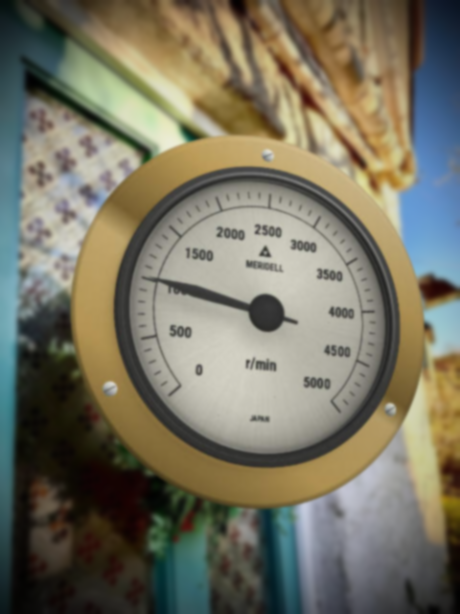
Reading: value=1000 unit=rpm
